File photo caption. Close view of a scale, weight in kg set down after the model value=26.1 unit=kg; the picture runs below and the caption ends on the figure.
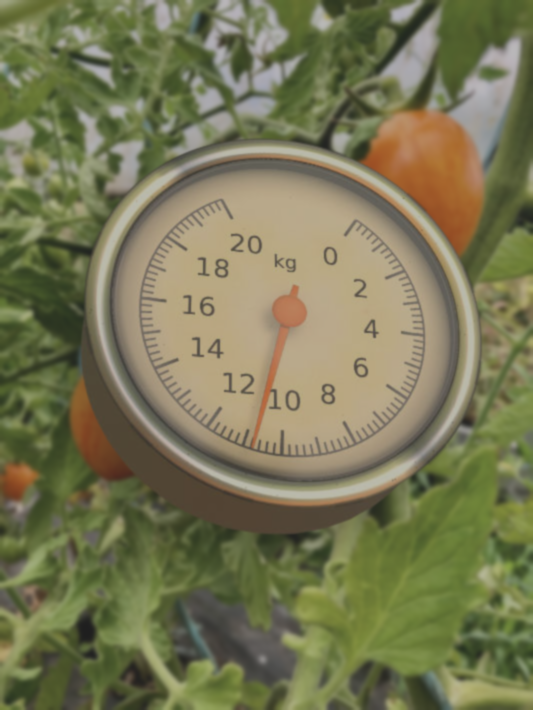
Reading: value=10.8 unit=kg
